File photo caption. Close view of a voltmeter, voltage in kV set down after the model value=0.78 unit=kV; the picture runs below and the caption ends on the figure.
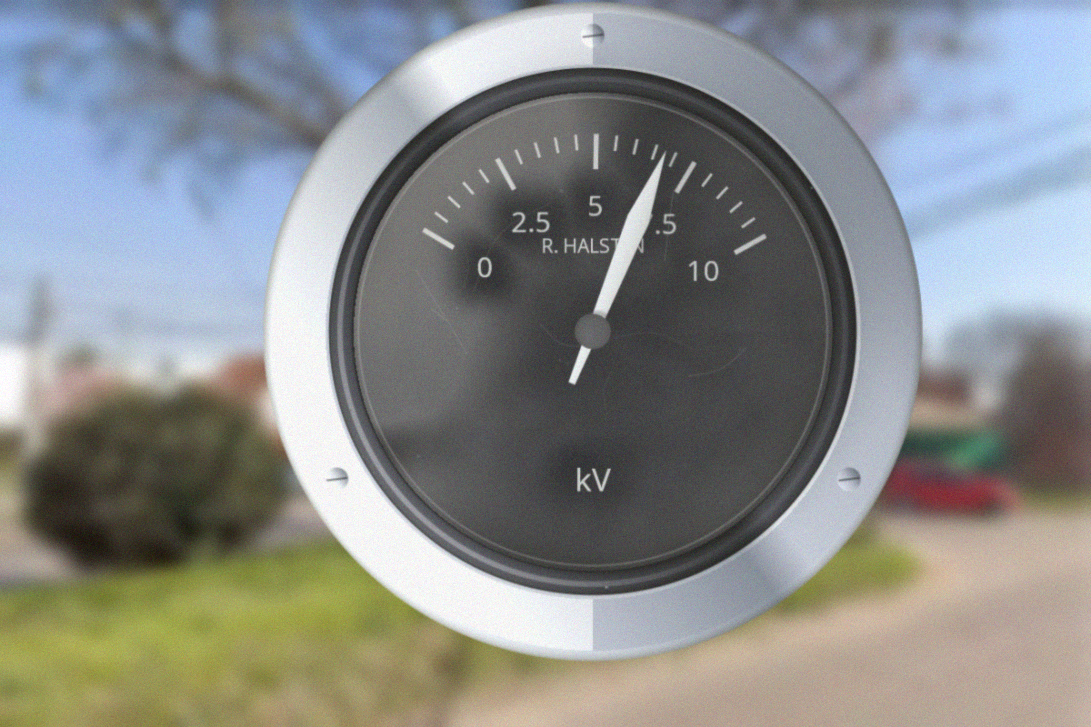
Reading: value=6.75 unit=kV
